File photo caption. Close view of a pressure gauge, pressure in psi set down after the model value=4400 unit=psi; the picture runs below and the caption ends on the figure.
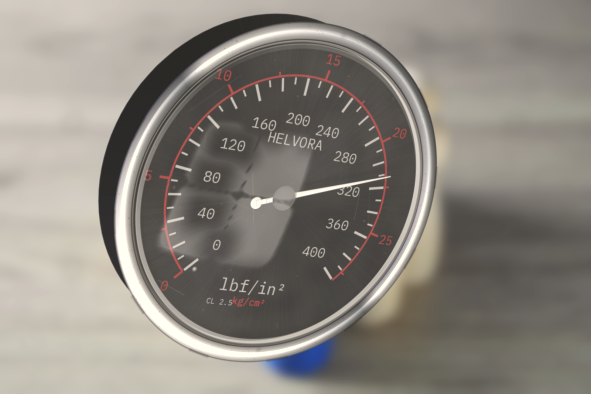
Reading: value=310 unit=psi
